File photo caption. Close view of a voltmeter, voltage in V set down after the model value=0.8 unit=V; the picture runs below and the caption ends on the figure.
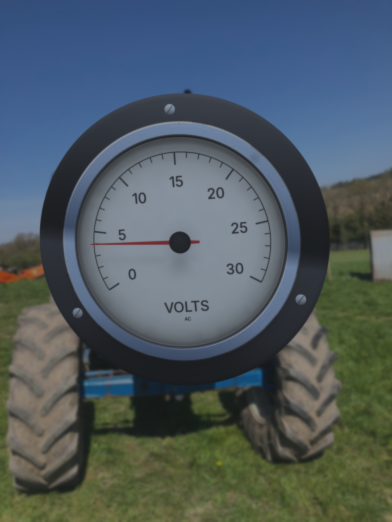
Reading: value=4 unit=V
